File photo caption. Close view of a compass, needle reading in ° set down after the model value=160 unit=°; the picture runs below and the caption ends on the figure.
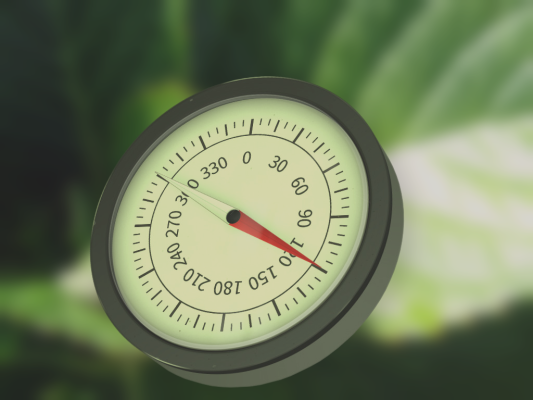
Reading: value=120 unit=°
